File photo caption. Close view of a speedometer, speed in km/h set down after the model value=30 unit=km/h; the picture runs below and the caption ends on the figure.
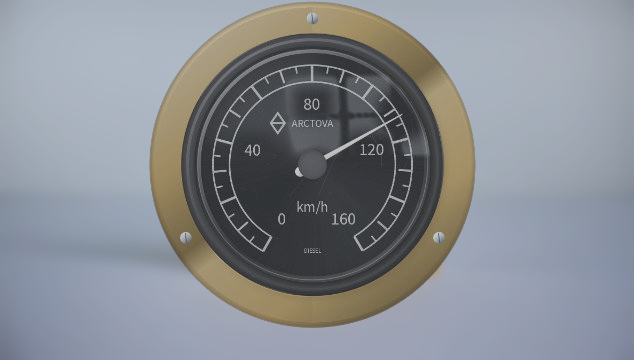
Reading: value=112.5 unit=km/h
